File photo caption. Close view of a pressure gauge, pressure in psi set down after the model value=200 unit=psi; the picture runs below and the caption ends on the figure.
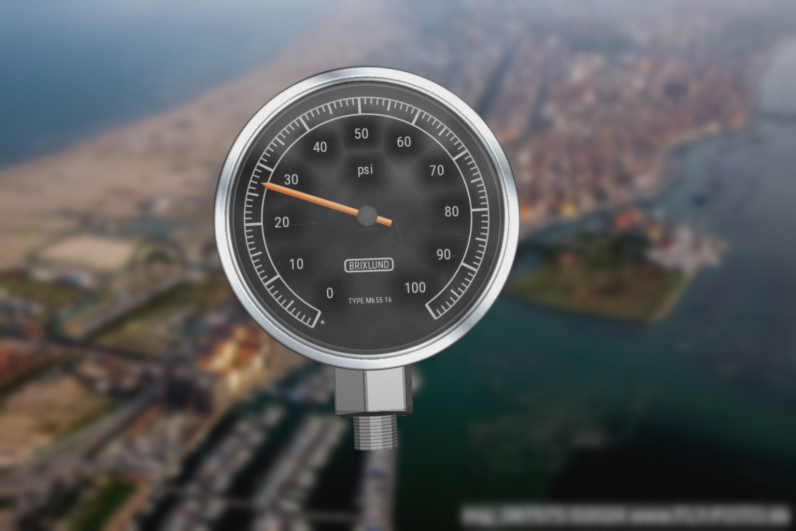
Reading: value=27 unit=psi
